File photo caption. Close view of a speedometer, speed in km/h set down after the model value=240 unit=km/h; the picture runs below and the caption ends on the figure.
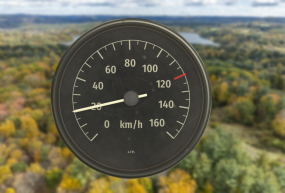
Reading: value=20 unit=km/h
